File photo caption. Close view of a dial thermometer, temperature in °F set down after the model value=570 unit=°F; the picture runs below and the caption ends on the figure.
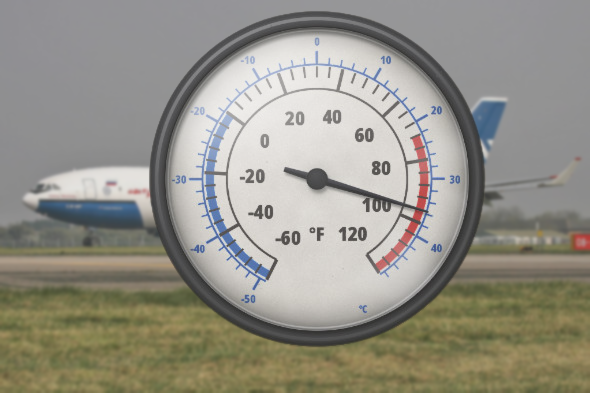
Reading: value=96 unit=°F
